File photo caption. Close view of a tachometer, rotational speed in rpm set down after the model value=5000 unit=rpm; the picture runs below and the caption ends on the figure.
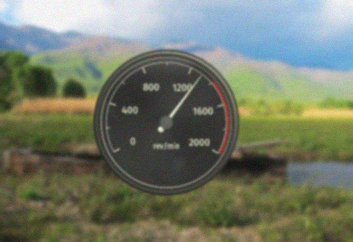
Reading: value=1300 unit=rpm
